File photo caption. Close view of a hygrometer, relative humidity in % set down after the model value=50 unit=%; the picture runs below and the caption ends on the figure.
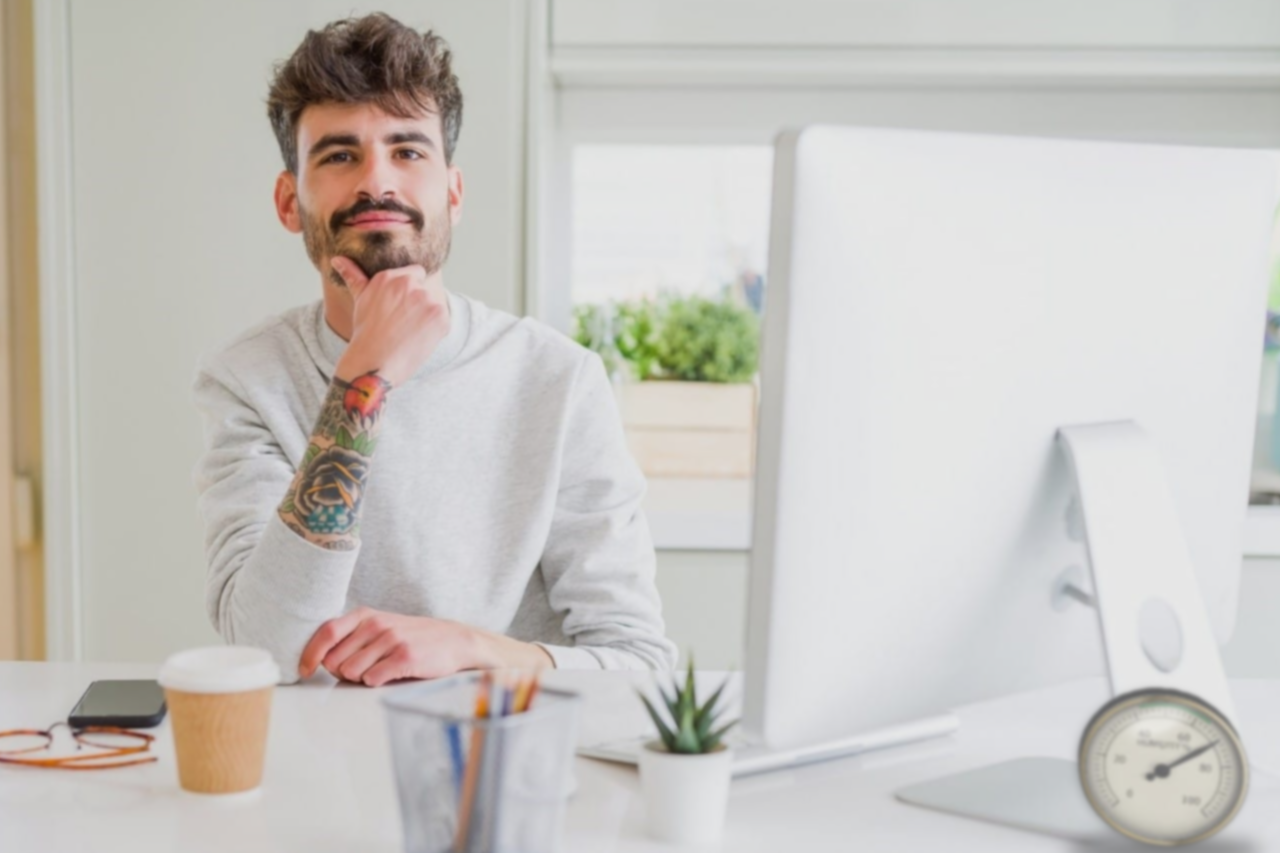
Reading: value=70 unit=%
